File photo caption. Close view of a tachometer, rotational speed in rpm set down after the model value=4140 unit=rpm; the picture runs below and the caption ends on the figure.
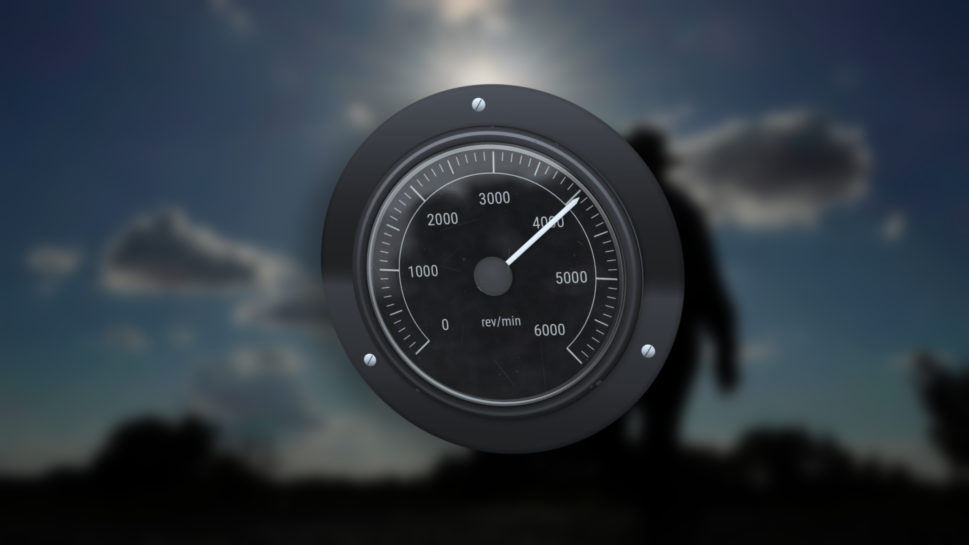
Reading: value=4050 unit=rpm
